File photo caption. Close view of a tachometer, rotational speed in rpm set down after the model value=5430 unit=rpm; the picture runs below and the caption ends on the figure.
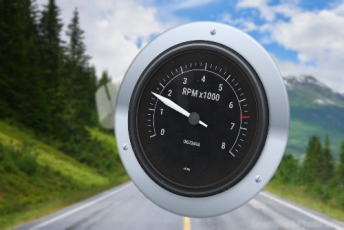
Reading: value=1600 unit=rpm
